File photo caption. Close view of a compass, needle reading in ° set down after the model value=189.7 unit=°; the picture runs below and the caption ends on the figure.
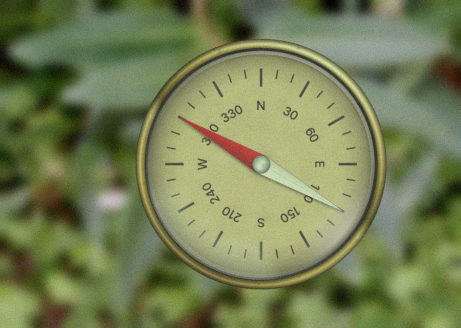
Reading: value=300 unit=°
